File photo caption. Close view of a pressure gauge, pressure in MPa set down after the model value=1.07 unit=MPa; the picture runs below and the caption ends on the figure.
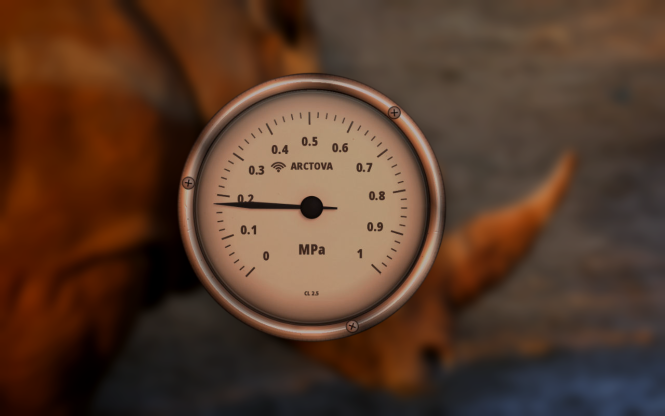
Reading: value=0.18 unit=MPa
